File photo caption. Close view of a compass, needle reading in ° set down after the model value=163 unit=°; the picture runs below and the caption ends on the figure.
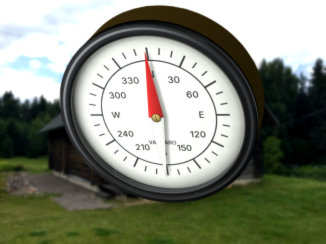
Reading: value=0 unit=°
